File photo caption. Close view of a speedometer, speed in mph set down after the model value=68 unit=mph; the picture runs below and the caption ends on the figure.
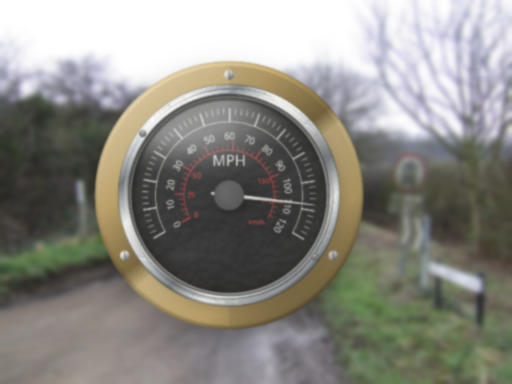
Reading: value=108 unit=mph
